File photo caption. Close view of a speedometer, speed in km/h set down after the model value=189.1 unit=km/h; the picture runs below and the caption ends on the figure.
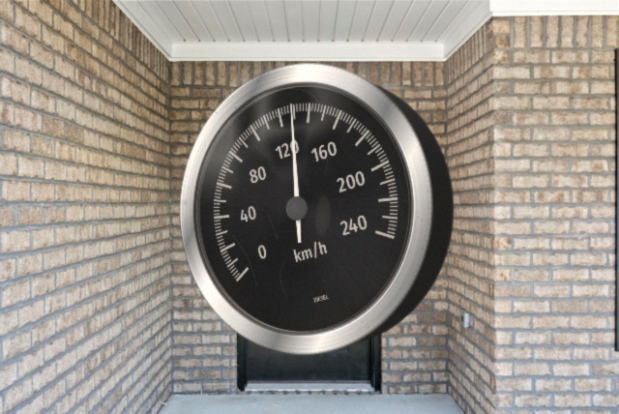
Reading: value=130 unit=km/h
